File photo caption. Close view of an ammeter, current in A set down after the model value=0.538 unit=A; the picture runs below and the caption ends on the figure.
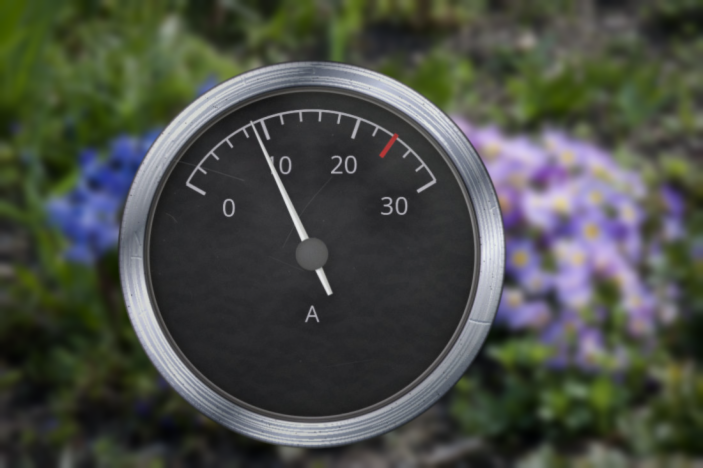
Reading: value=9 unit=A
